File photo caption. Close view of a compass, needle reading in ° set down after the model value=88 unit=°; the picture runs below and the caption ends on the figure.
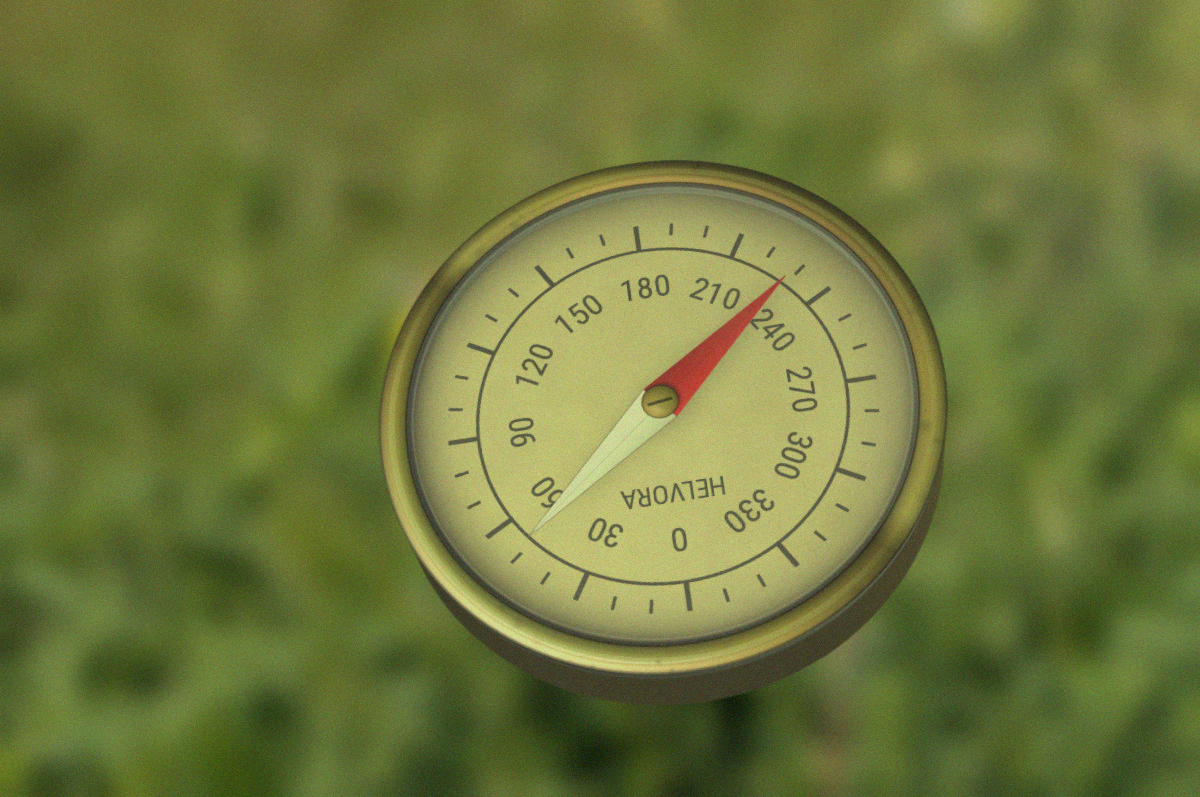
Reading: value=230 unit=°
